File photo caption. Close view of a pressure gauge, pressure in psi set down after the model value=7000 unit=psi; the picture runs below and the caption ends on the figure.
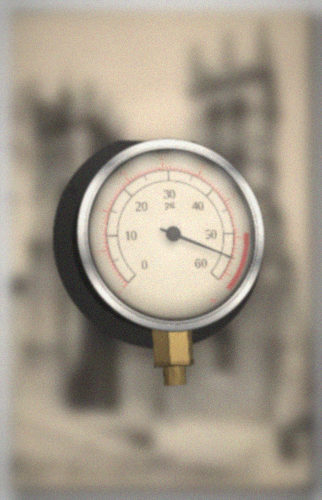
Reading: value=55 unit=psi
